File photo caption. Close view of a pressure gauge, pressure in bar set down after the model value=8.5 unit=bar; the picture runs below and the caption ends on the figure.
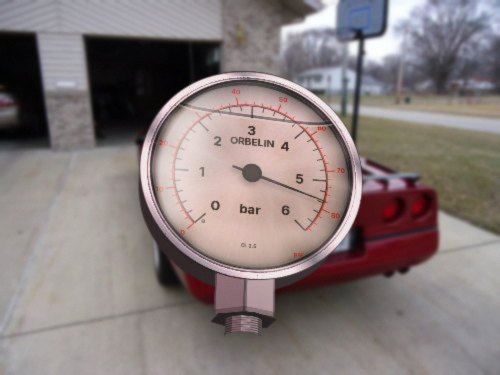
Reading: value=5.4 unit=bar
